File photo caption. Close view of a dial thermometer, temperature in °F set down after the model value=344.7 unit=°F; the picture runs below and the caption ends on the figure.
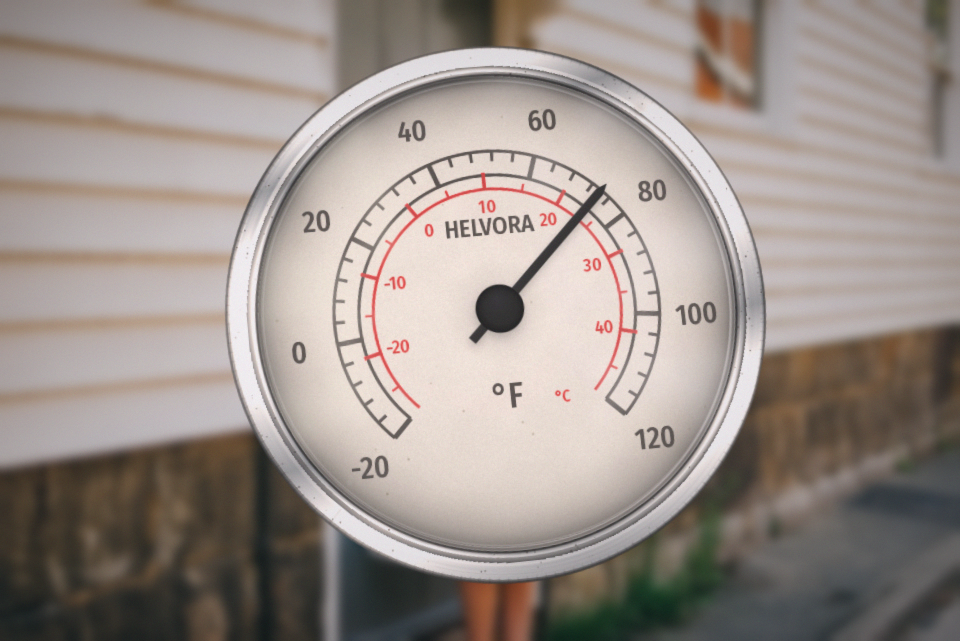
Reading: value=74 unit=°F
